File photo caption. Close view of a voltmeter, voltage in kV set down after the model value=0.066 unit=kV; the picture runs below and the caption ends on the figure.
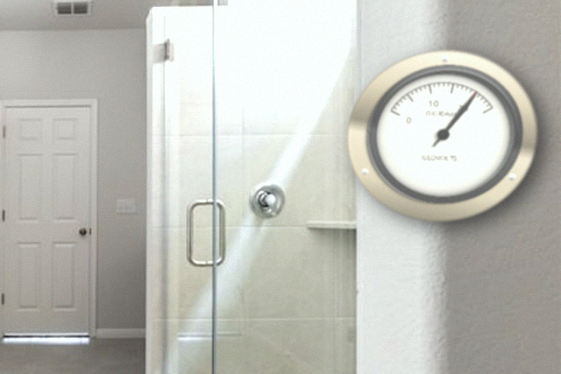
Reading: value=20 unit=kV
